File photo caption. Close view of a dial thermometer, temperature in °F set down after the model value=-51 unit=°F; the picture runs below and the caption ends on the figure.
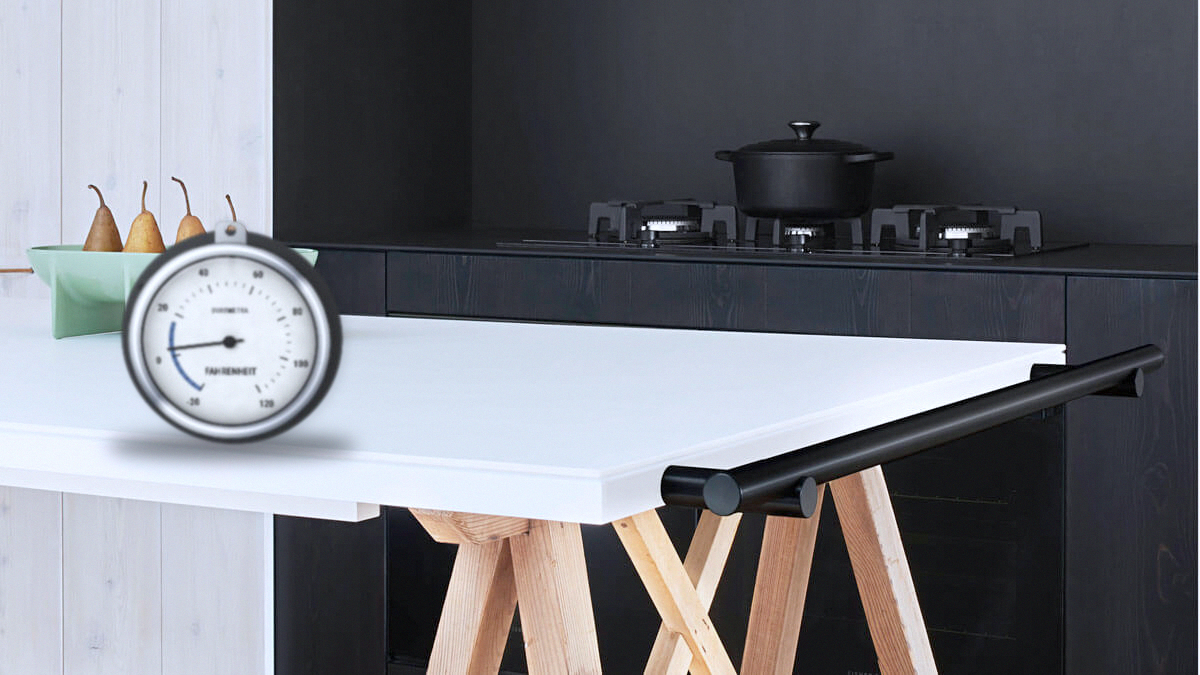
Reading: value=4 unit=°F
